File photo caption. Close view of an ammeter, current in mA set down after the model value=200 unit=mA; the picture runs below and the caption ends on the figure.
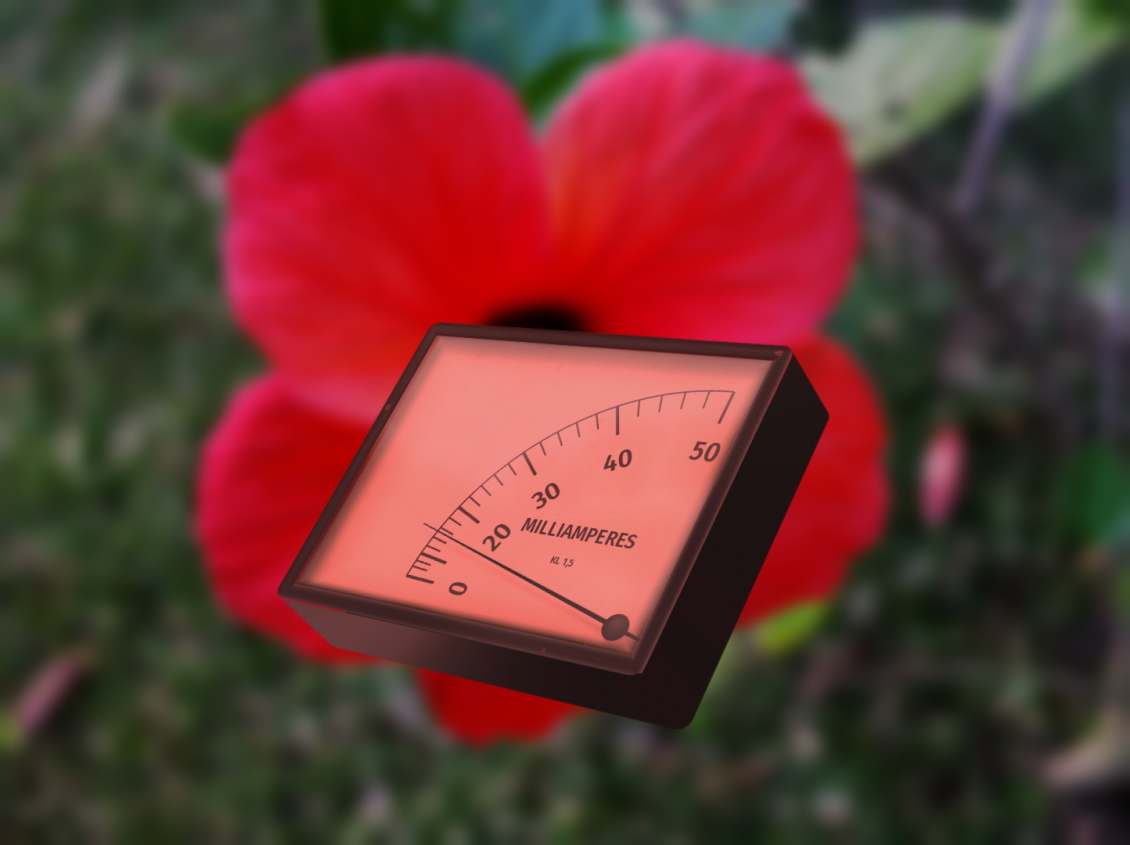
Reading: value=15 unit=mA
